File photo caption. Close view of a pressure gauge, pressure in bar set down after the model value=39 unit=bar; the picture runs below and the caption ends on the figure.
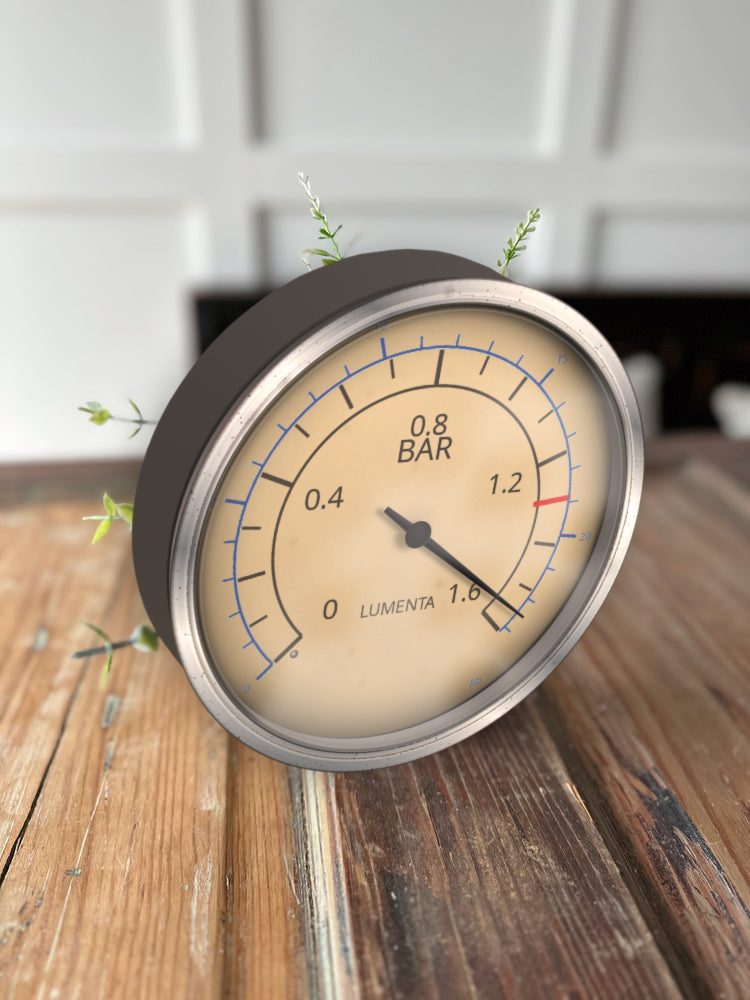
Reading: value=1.55 unit=bar
